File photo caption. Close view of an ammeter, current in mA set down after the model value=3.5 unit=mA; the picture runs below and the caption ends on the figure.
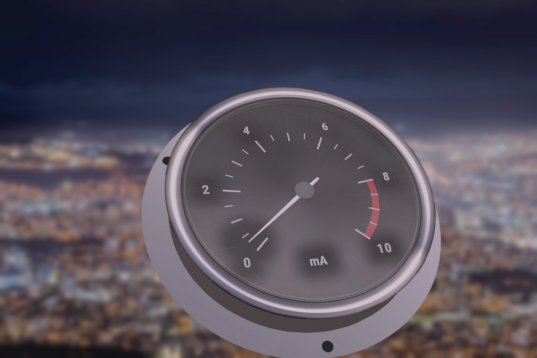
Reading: value=0.25 unit=mA
